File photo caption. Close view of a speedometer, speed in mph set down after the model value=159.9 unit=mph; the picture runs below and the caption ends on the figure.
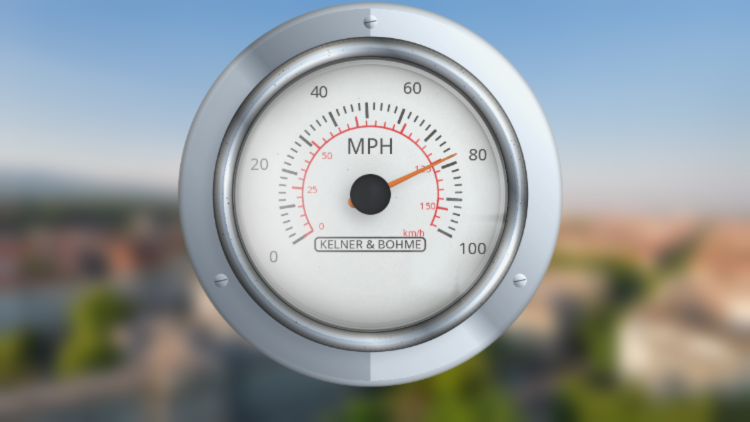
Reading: value=78 unit=mph
